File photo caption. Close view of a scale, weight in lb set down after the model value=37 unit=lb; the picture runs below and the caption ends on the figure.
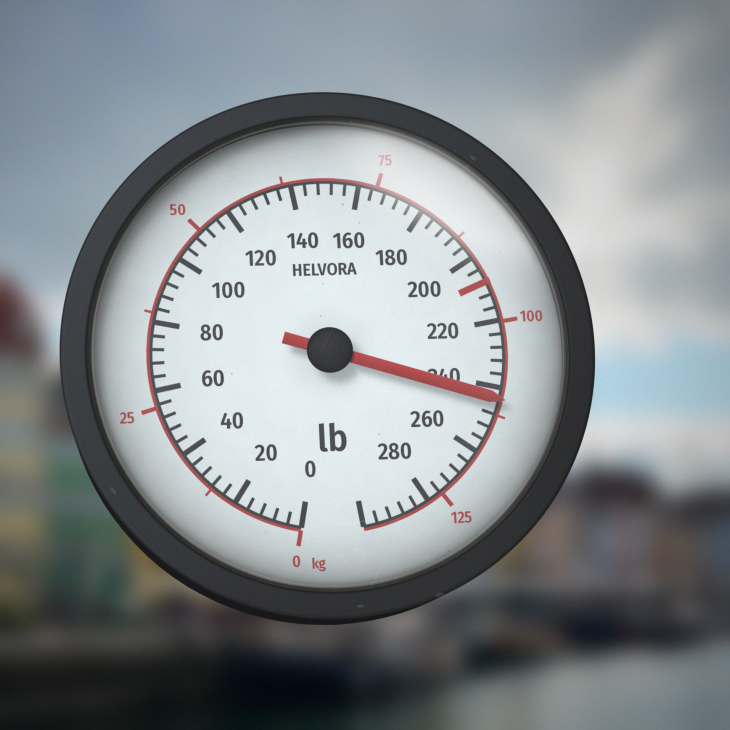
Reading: value=244 unit=lb
